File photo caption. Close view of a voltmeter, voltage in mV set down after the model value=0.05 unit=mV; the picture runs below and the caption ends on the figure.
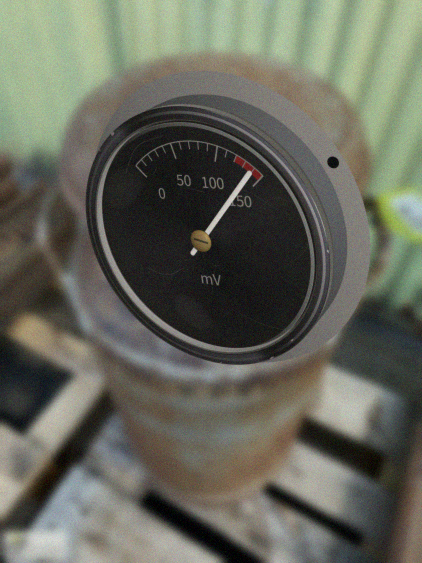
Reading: value=140 unit=mV
